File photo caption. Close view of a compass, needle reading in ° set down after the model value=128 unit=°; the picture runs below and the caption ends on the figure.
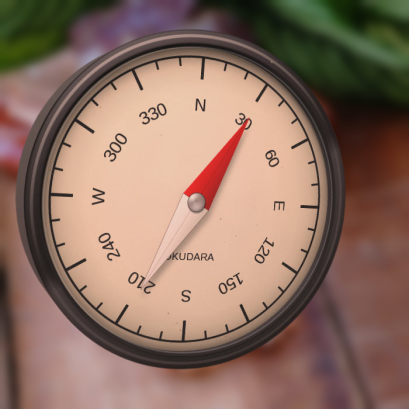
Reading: value=30 unit=°
